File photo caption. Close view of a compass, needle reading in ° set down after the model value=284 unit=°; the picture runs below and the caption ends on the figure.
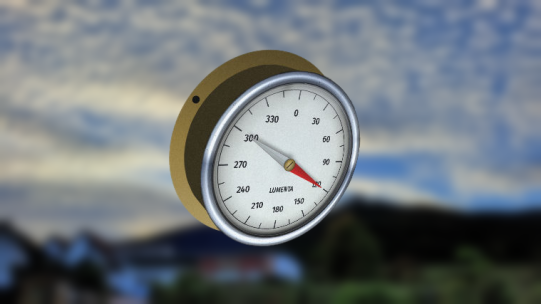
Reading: value=120 unit=°
